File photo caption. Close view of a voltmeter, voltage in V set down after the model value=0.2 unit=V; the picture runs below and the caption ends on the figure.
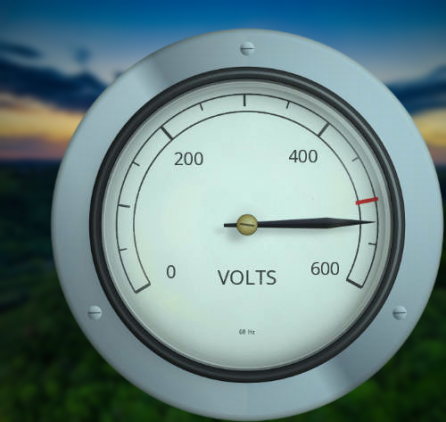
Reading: value=525 unit=V
